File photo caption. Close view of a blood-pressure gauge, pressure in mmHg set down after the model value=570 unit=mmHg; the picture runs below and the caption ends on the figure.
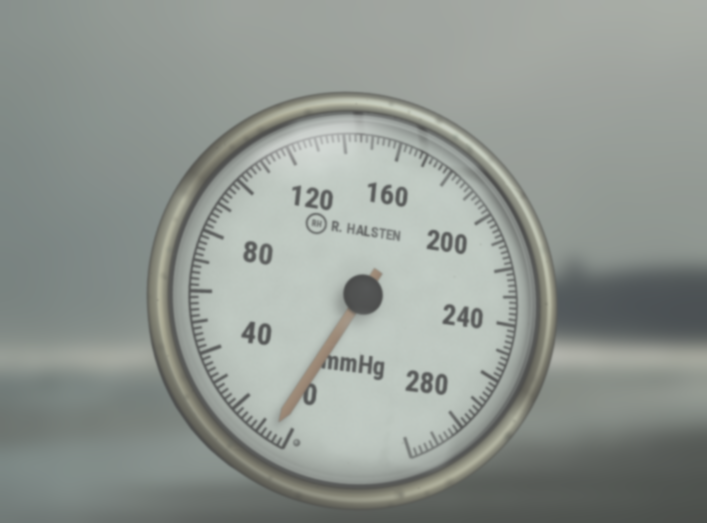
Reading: value=6 unit=mmHg
